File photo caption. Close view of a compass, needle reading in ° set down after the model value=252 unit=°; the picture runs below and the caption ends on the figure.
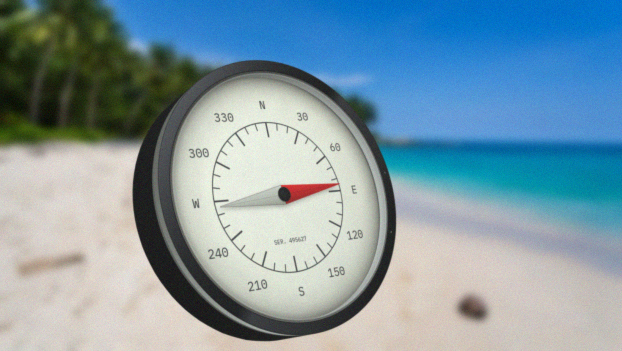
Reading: value=85 unit=°
